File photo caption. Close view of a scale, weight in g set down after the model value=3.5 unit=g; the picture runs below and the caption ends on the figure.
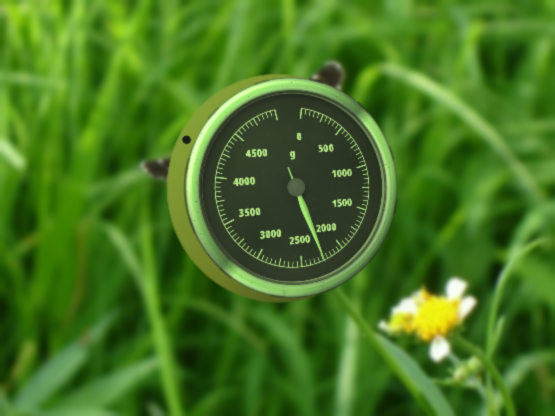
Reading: value=2250 unit=g
